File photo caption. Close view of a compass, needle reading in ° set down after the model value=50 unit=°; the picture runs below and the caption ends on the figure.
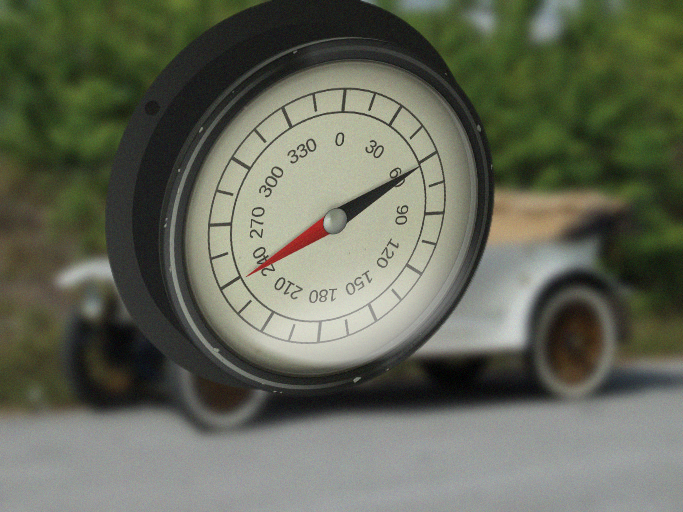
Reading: value=240 unit=°
